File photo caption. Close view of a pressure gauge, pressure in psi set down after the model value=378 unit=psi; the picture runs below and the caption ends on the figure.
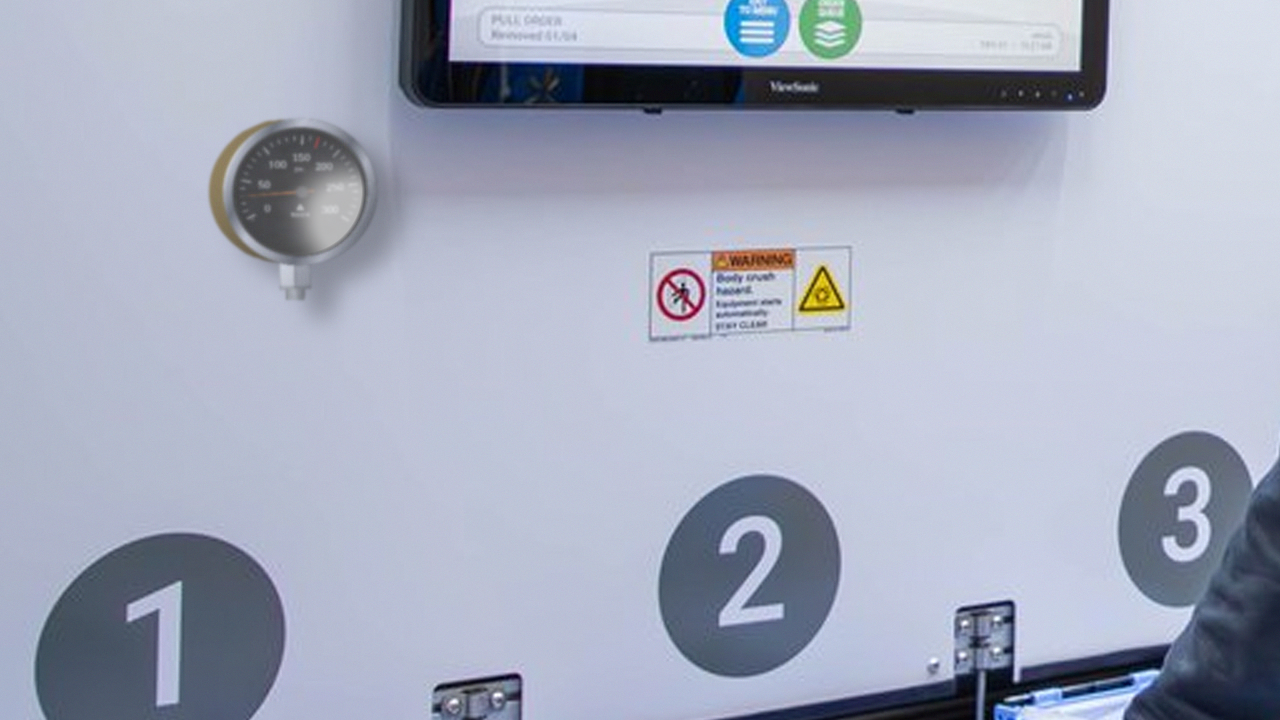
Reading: value=30 unit=psi
